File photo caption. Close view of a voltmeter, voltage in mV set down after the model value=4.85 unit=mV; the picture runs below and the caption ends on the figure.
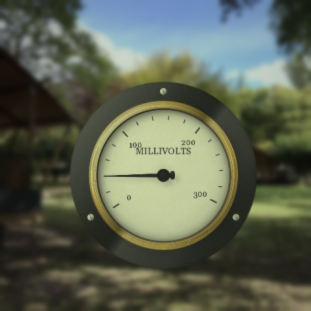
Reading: value=40 unit=mV
